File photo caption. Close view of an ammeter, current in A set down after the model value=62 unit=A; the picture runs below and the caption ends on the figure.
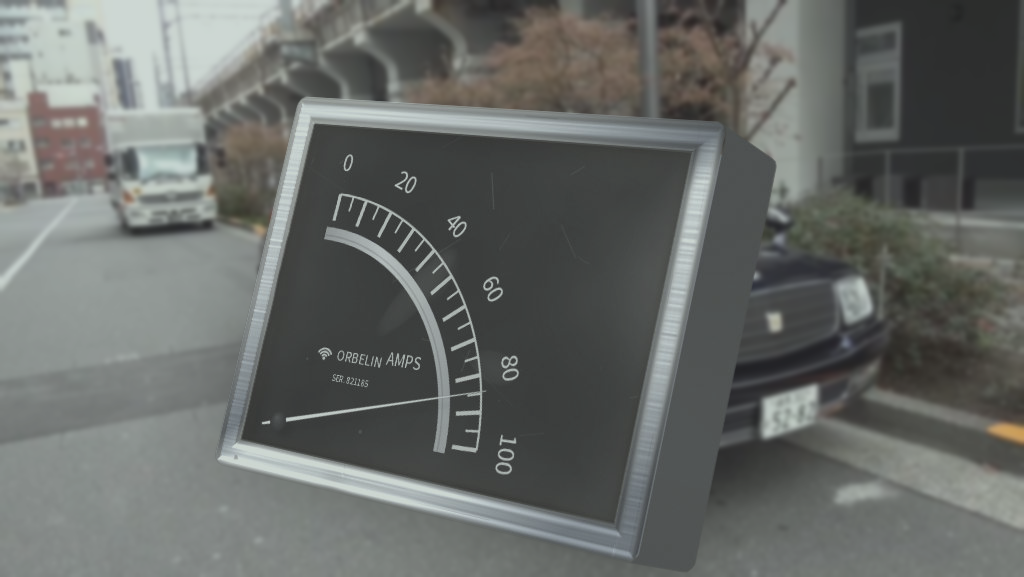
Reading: value=85 unit=A
